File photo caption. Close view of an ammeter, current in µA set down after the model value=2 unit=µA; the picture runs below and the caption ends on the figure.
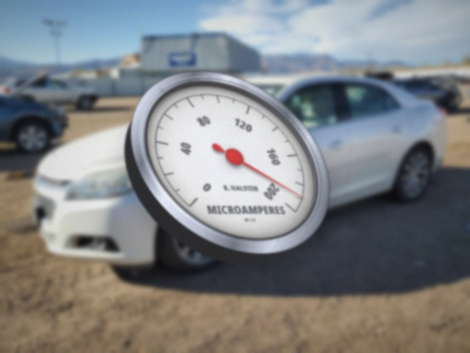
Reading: value=190 unit=µA
